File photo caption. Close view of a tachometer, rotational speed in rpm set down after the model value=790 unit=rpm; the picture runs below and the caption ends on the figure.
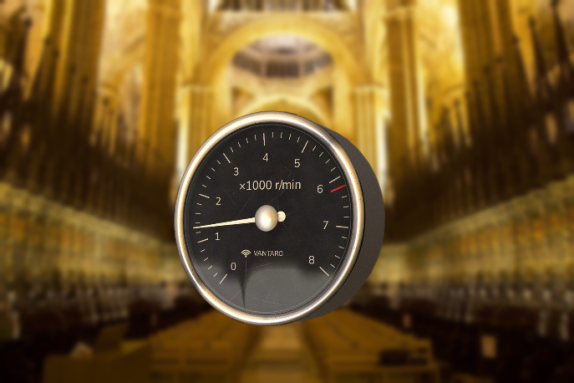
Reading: value=1300 unit=rpm
